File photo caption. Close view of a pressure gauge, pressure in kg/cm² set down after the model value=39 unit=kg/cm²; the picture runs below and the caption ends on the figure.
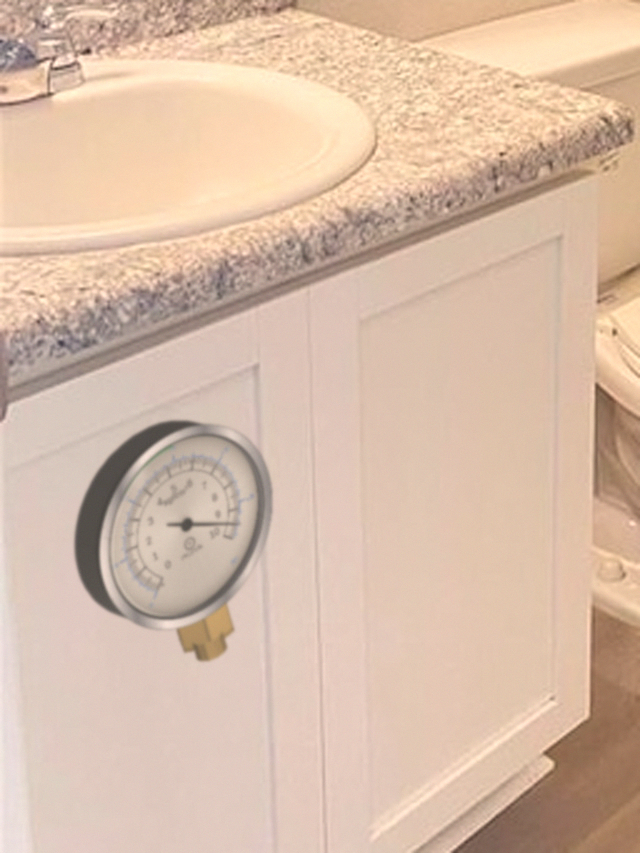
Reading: value=9.5 unit=kg/cm²
